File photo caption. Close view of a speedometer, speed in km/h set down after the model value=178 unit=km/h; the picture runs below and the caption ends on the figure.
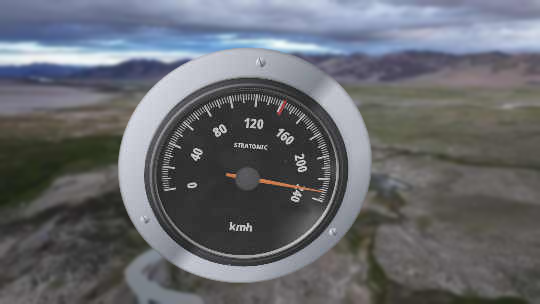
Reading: value=230 unit=km/h
